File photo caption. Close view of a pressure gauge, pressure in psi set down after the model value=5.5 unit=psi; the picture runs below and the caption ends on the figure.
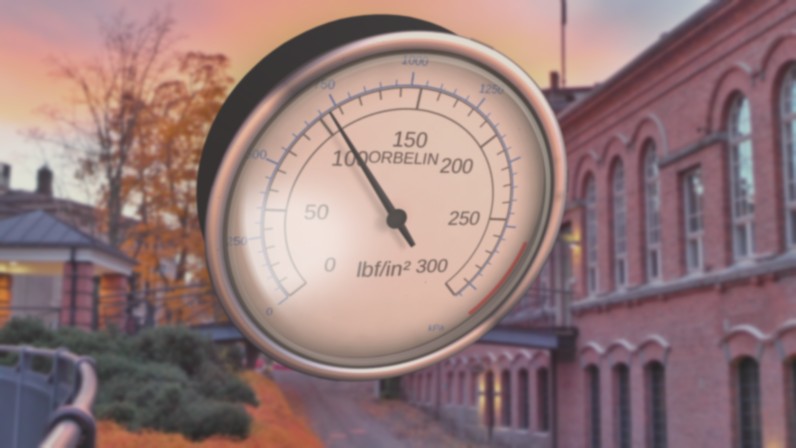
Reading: value=105 unit=psi
